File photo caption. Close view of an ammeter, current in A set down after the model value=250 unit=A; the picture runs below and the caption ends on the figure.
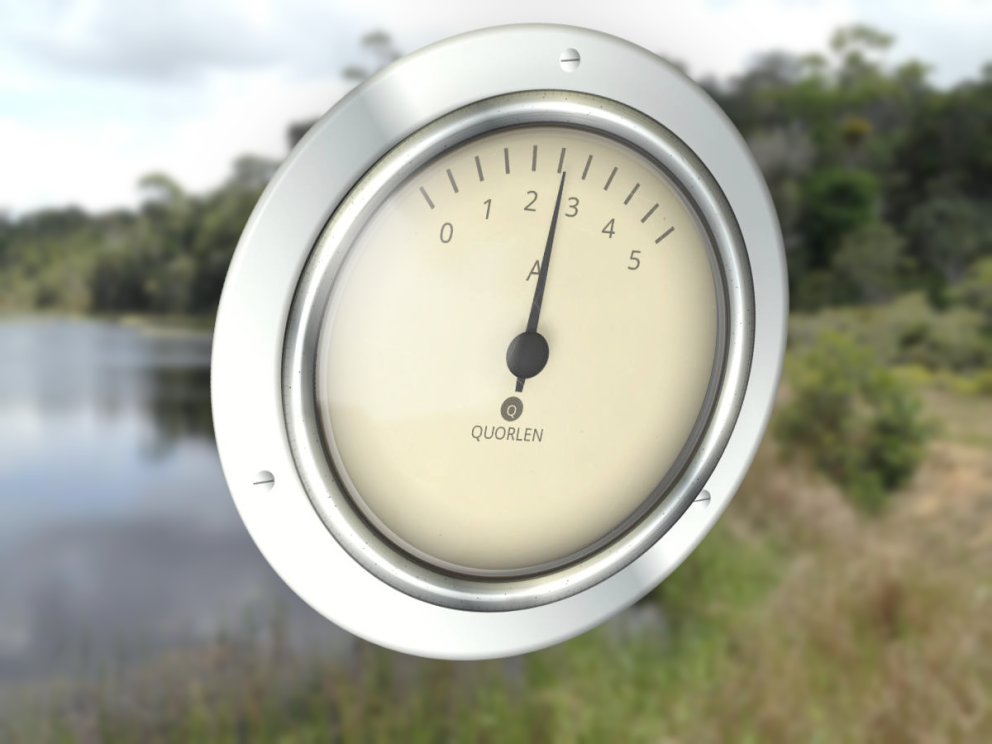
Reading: value=2.5 unit=A
